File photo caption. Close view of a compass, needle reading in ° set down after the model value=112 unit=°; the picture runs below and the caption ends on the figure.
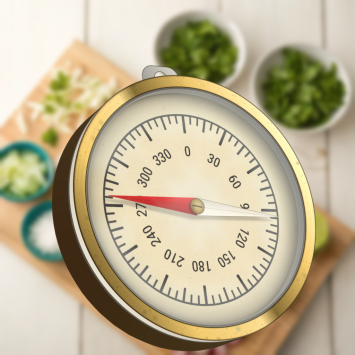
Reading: value=275 unit=°
